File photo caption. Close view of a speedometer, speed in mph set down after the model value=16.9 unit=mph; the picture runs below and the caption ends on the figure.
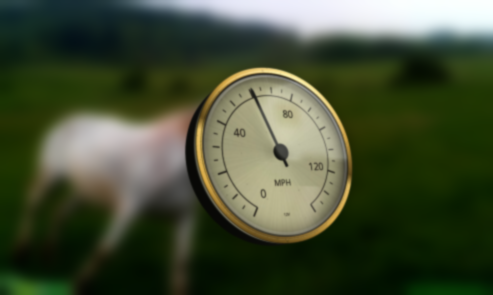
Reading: value=60 unit=mph
